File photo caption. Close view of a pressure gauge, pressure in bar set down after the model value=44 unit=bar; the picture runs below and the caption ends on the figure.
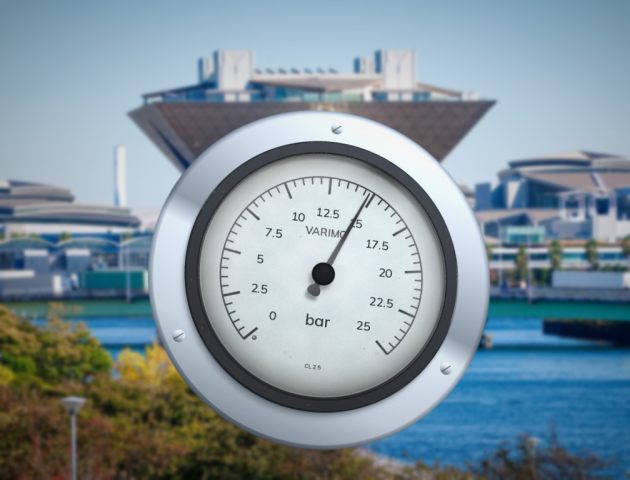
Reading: value=14.75 unit=bar
